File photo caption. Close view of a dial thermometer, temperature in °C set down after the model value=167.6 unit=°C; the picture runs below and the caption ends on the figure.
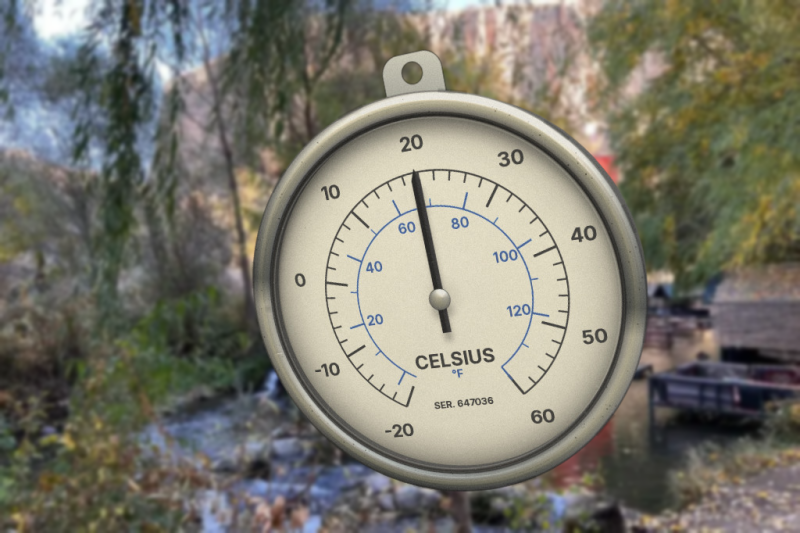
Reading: value=20 unit=°C
